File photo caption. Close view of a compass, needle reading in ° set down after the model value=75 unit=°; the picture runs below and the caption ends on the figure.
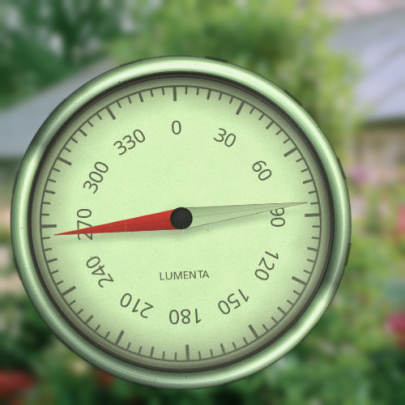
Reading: value=265 unit=°
